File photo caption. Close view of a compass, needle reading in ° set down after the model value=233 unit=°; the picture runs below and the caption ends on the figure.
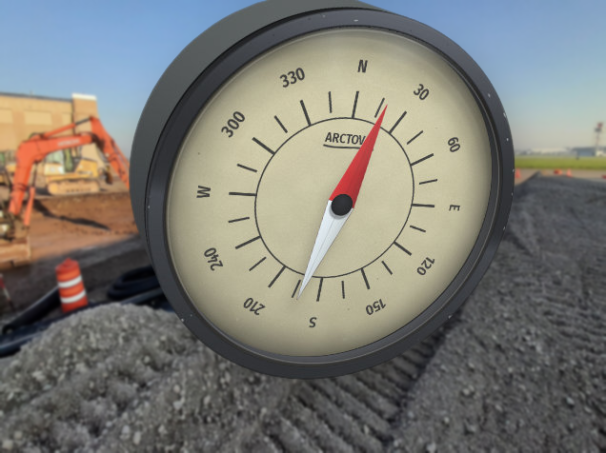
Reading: value=15 unit=°
